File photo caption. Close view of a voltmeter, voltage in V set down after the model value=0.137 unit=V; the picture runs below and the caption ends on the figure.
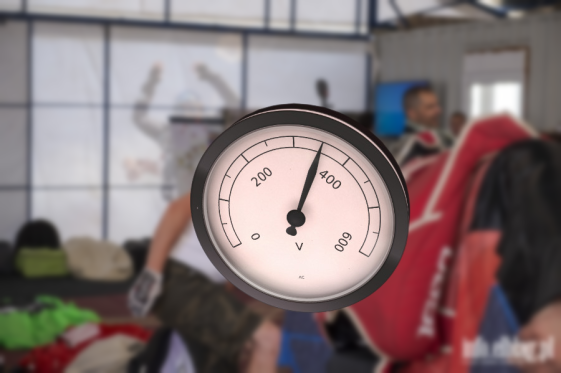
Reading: value=350 unit=V
